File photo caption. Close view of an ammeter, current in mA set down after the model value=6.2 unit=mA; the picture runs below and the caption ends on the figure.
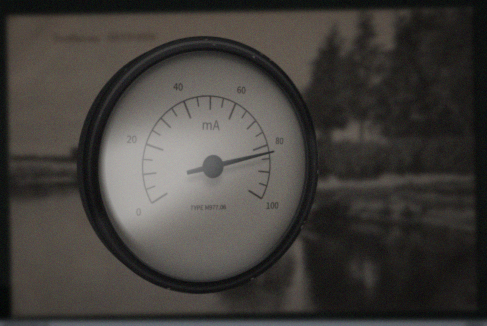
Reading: value=82.5 unit=mA
